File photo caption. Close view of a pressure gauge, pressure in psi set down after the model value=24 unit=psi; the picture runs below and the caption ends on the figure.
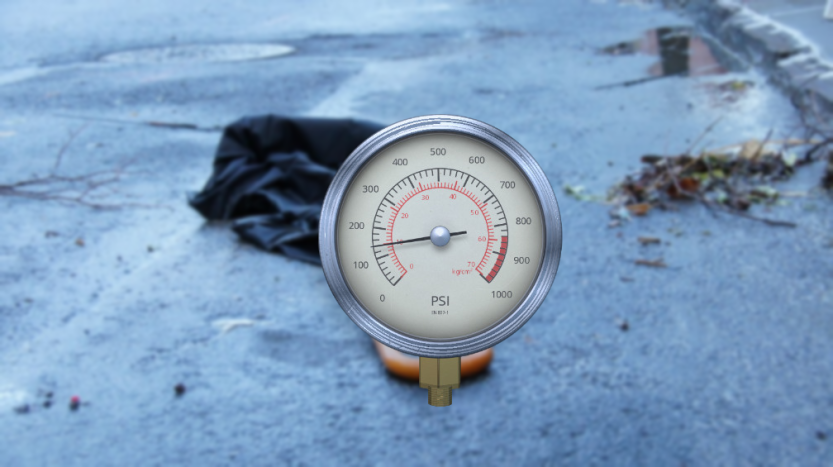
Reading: value=140 unit=psi
